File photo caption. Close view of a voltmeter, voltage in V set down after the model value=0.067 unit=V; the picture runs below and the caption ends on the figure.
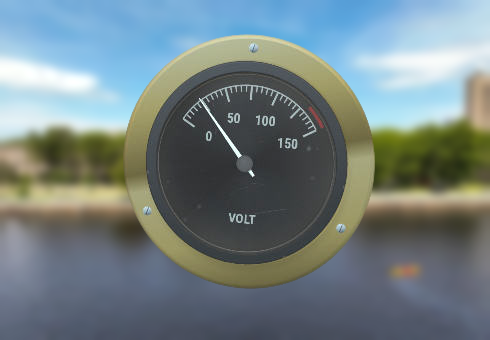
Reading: value=25 unit=V
